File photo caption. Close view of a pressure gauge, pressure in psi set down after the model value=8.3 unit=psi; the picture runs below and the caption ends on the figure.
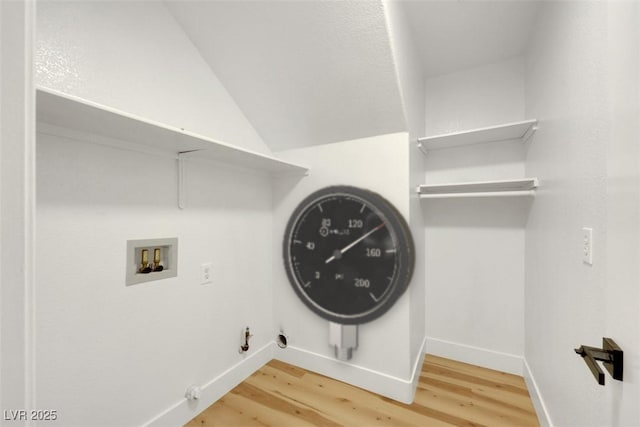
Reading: value=140 unit=psi
